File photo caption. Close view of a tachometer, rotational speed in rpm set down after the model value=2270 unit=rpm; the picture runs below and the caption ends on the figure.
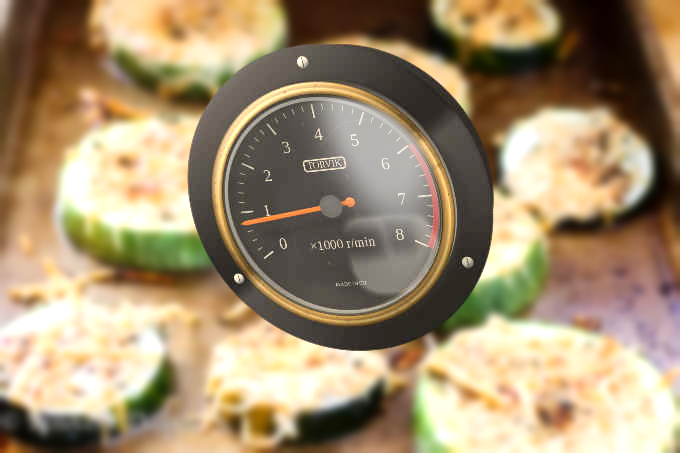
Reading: value=800 unit=rpm
